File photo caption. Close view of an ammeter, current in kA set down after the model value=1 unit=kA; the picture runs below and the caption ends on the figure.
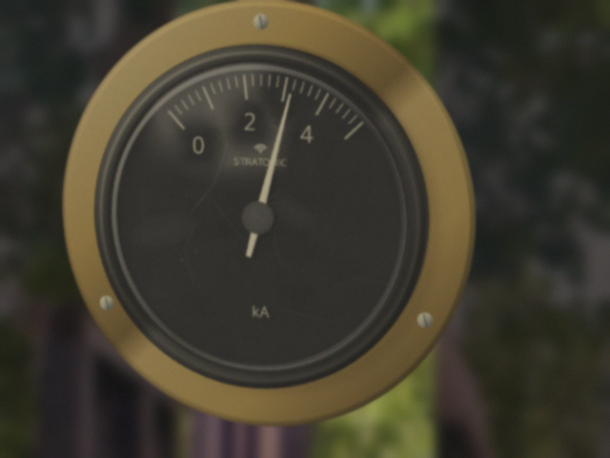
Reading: value=3.2 unit=kA
